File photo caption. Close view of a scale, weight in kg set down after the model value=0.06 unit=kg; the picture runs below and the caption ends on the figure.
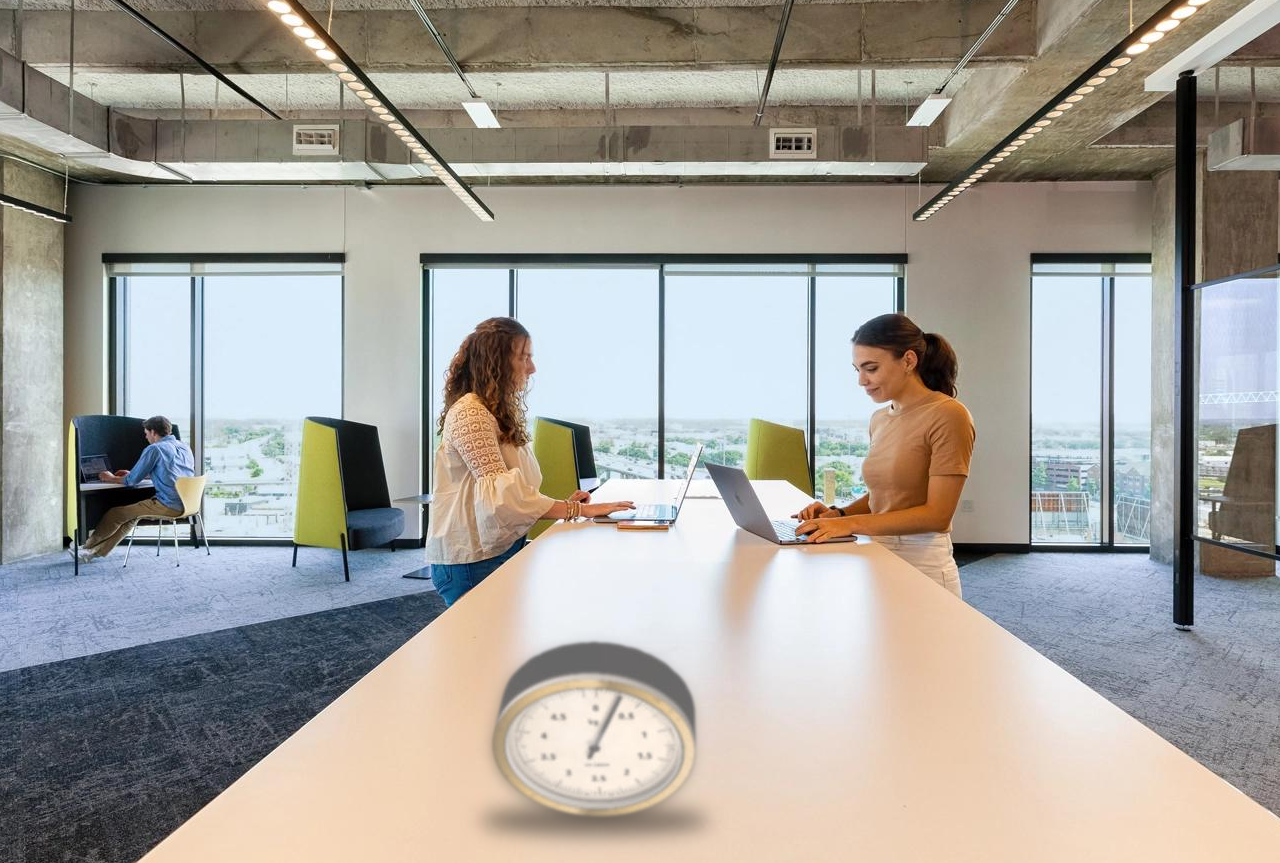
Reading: value=0.25 unit=kg
